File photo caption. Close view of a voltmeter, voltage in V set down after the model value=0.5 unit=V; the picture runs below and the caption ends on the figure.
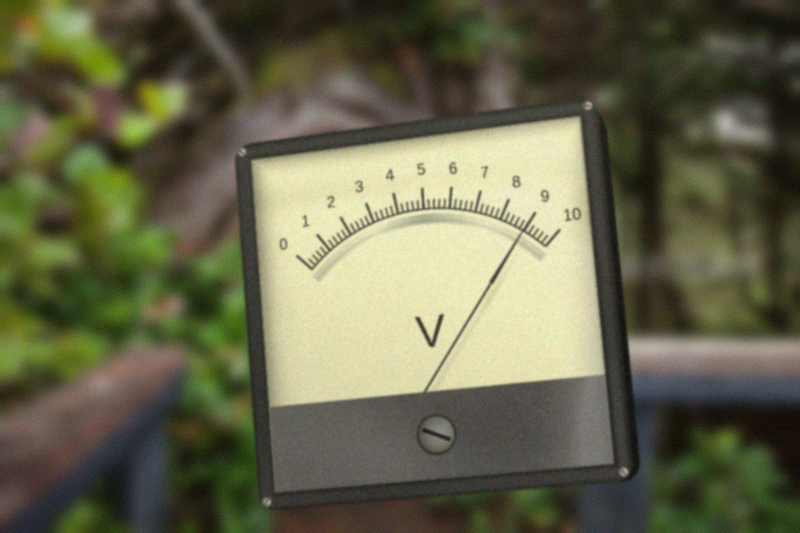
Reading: value=9 unit=V
